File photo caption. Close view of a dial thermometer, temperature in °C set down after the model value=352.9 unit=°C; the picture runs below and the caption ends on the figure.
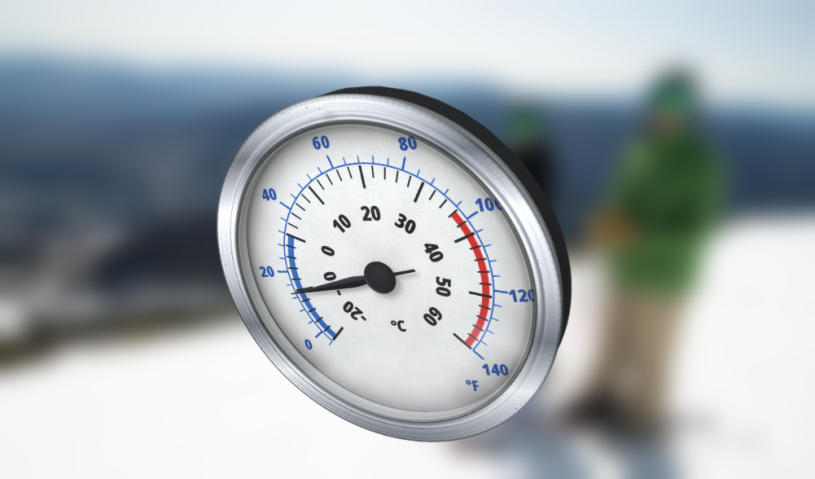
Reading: value=-10 unit=°C
